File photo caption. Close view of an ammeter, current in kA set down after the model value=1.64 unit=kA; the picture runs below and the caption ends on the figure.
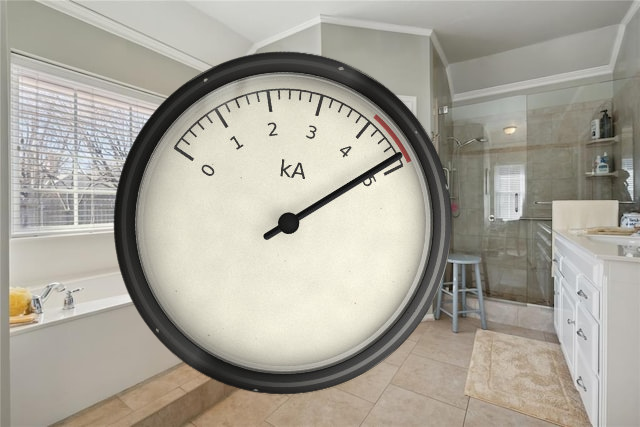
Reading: value=4.8 unit=kA
